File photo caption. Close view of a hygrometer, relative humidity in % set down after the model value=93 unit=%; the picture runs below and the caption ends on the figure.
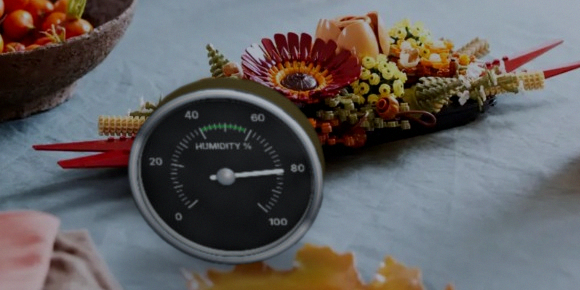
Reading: value=80 unit=%
